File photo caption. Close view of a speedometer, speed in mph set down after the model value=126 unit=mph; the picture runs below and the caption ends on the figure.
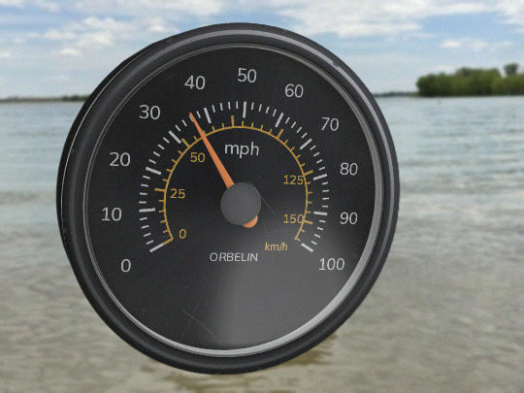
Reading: value=36 unit=mph
